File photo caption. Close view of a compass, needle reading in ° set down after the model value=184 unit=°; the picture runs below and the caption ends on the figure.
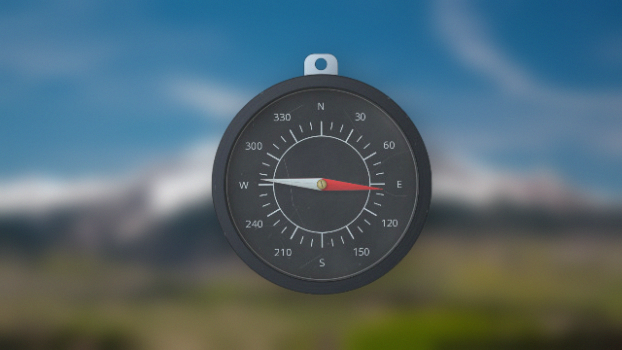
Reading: value=95 unit=°
